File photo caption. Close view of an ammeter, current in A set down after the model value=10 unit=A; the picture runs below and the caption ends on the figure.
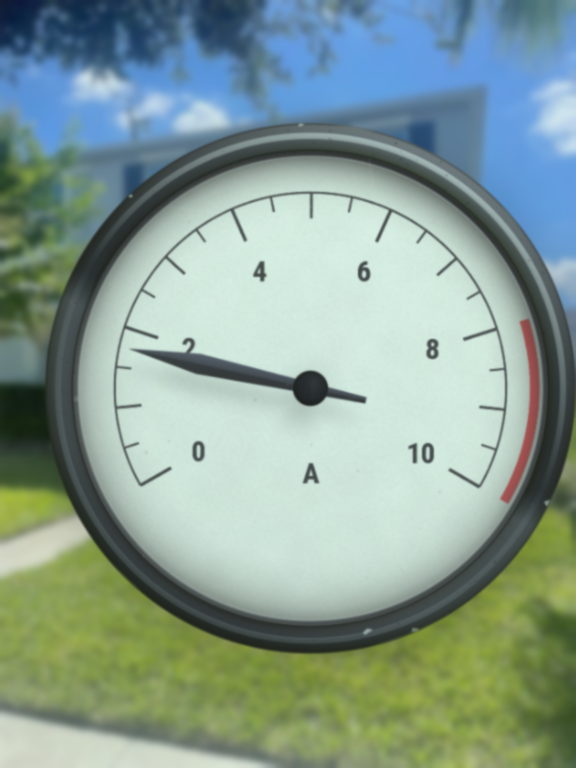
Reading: value=1.75 unit=A
